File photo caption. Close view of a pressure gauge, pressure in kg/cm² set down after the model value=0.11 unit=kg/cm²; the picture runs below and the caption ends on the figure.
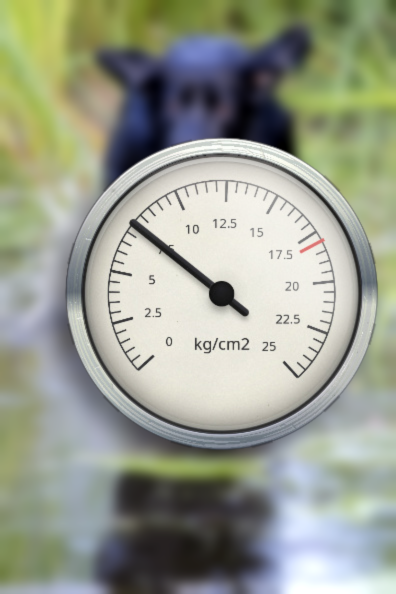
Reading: value=7.5 unit=kg/cm²
